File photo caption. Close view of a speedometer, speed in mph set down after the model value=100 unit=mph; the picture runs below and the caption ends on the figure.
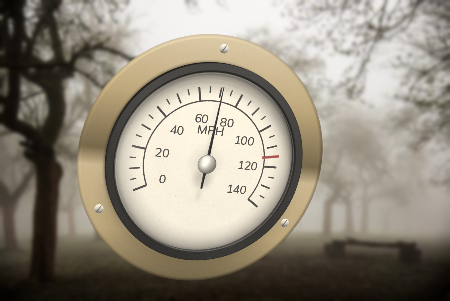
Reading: value=70 unit=mph
